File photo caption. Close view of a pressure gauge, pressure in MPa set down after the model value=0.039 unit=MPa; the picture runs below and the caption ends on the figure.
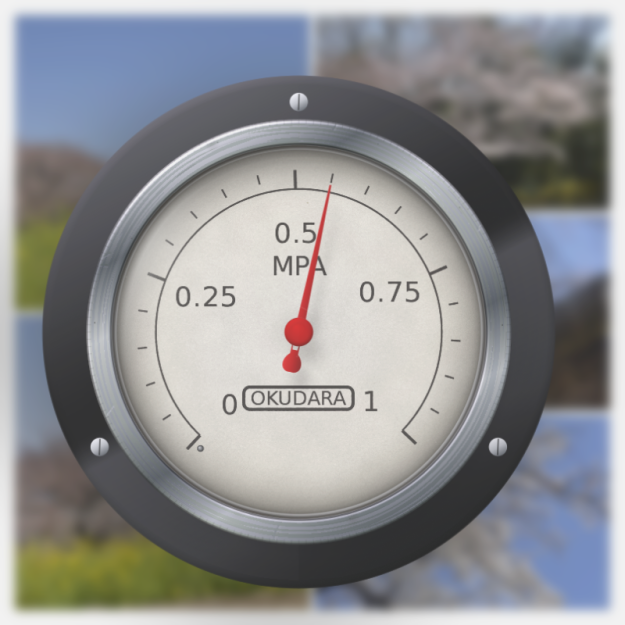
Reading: value=0.55 unit=MPa
